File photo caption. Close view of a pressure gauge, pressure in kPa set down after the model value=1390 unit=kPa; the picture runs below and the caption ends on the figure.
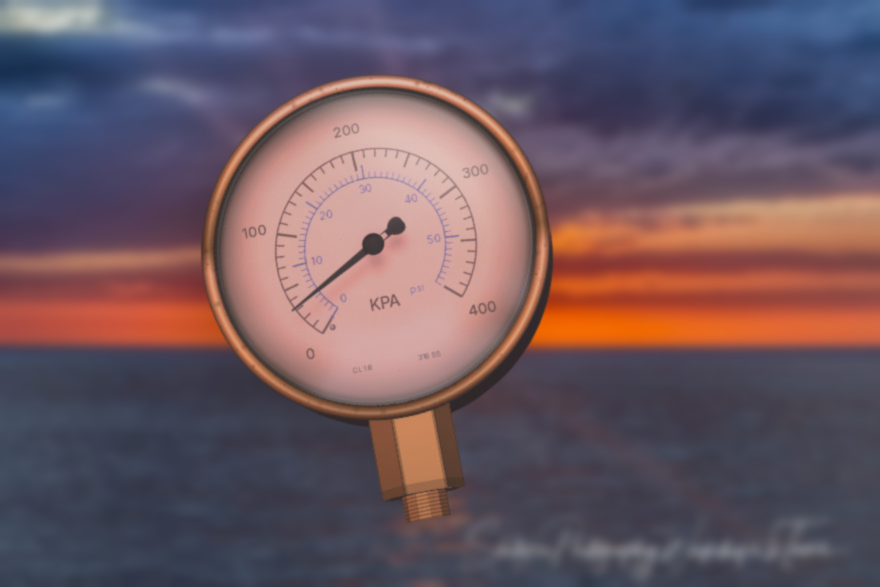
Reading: value=30 unit=kPa
